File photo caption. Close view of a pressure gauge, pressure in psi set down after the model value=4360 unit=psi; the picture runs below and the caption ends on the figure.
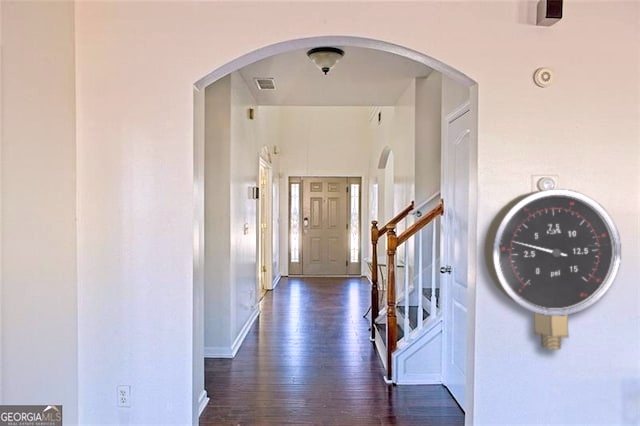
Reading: value=3.5 unit=psi
